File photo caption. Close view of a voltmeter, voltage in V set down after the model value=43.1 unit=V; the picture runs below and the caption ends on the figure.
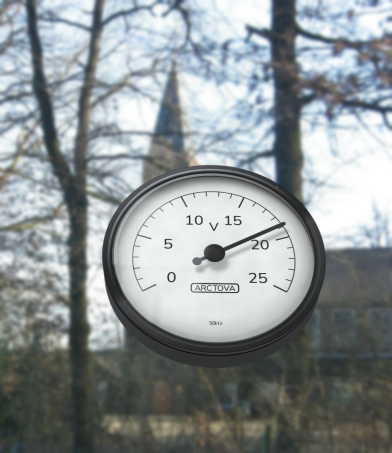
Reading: value=19 unit=V
